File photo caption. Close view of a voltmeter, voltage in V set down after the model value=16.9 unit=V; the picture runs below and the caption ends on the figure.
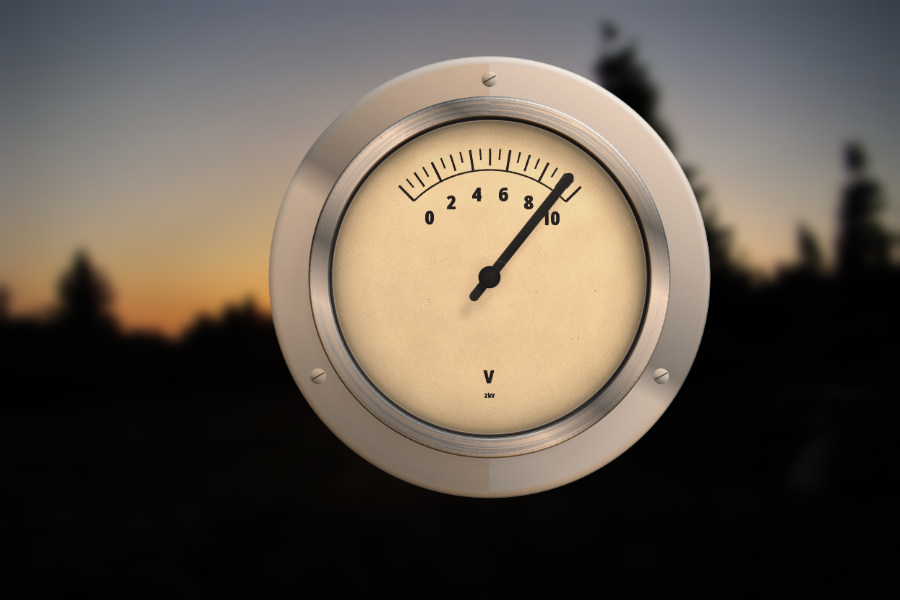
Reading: value=9.25 unit=V
